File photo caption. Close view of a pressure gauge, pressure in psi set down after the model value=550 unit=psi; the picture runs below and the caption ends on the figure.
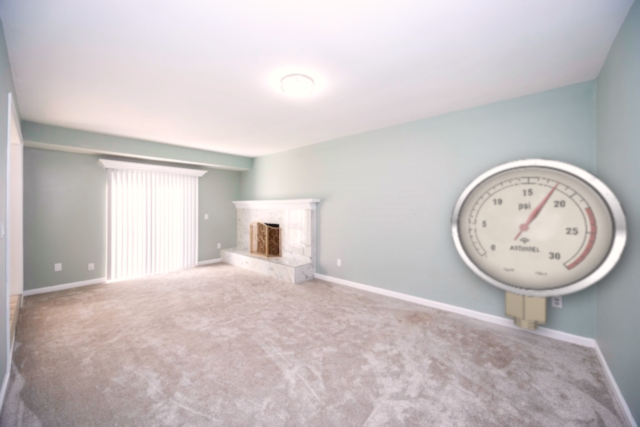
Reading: value=18 unit=psi
